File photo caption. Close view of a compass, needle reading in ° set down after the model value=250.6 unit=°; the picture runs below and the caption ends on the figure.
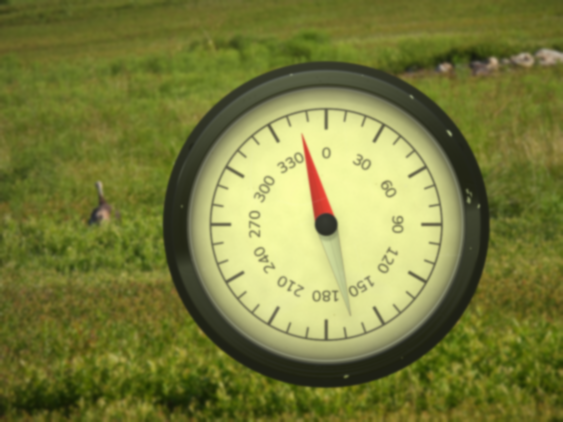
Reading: value=345 unit=°
